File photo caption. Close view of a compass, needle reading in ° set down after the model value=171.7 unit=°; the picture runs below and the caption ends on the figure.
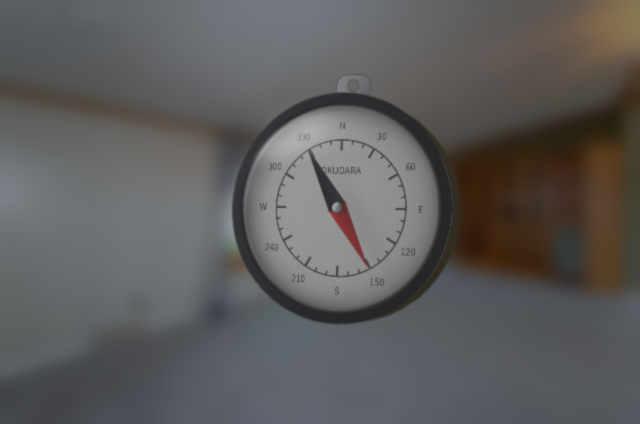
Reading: value=150 unit=°
